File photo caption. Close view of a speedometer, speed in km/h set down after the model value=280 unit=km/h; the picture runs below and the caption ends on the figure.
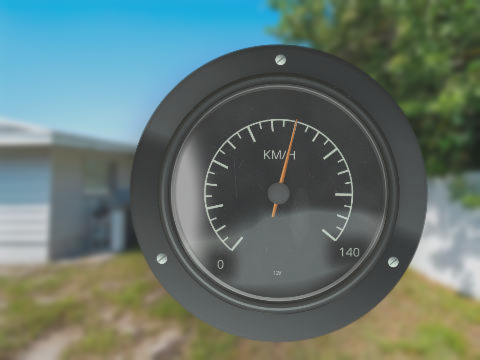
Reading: value=80 unit=km/h
